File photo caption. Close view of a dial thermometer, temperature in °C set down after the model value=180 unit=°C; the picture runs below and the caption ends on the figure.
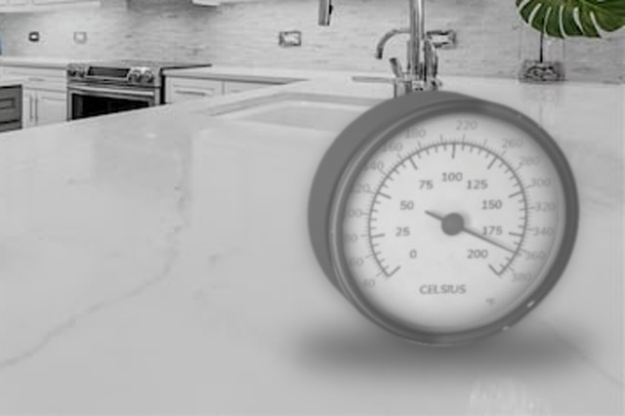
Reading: value=185 unit=°C
